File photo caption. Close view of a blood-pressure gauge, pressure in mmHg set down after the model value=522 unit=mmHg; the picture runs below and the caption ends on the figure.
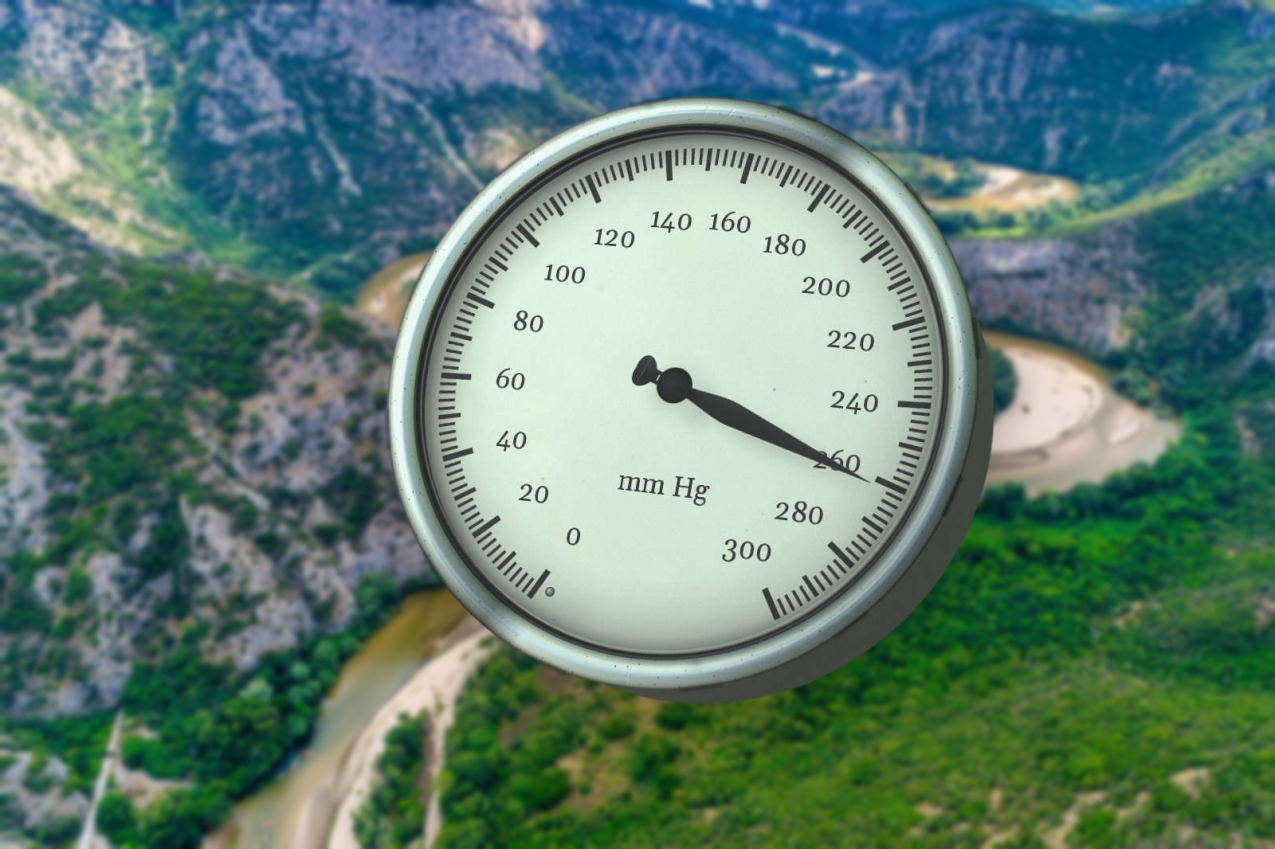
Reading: value=262 unit=mmHg
